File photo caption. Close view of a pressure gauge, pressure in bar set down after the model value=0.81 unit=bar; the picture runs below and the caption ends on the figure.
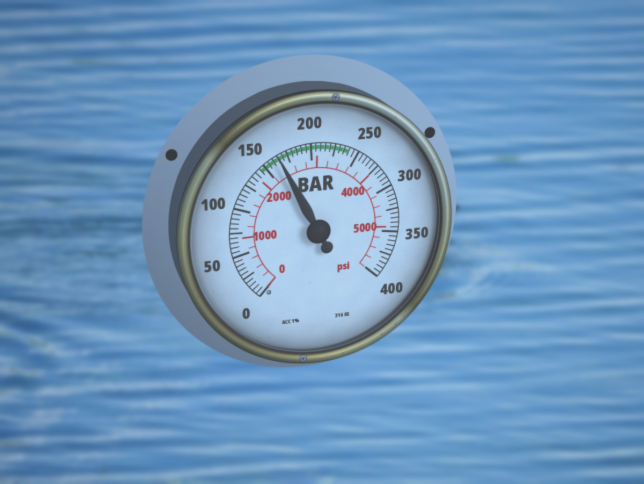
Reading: value=165 unit=bar
